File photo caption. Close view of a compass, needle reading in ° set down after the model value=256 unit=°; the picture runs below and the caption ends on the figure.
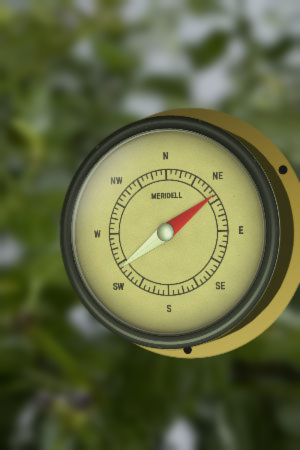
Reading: value=55 unit=°
